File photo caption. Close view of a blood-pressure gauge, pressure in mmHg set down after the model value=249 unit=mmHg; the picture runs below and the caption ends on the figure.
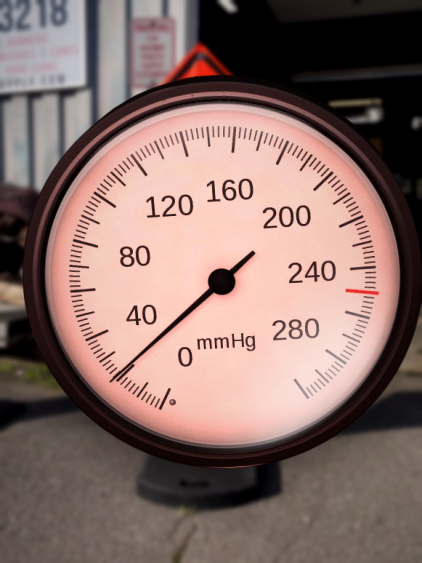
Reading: value=22 unit=mmHg
